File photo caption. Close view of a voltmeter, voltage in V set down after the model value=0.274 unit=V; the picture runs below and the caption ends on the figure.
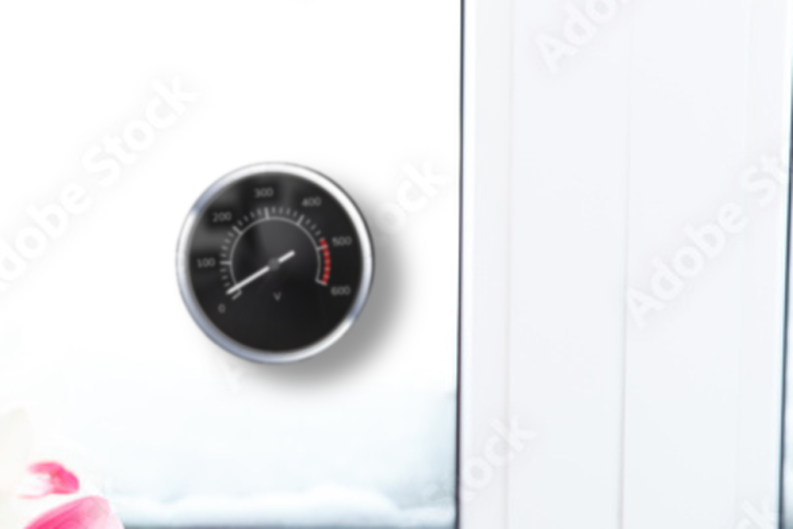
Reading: value=20 unit=V
